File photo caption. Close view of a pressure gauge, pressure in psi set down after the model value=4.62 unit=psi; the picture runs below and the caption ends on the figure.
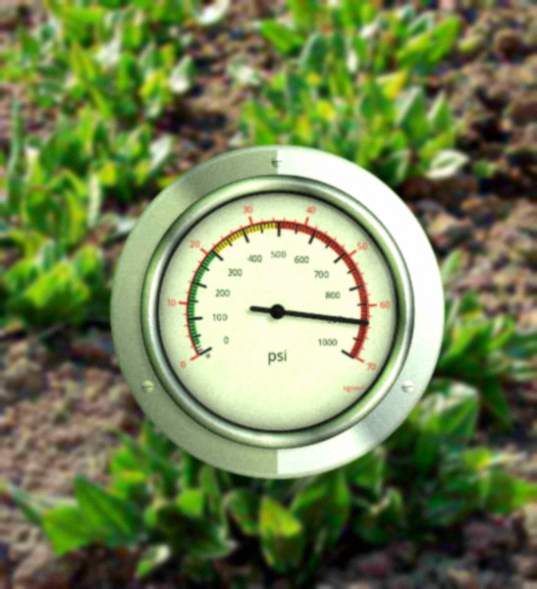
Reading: value=900 unit=psi
